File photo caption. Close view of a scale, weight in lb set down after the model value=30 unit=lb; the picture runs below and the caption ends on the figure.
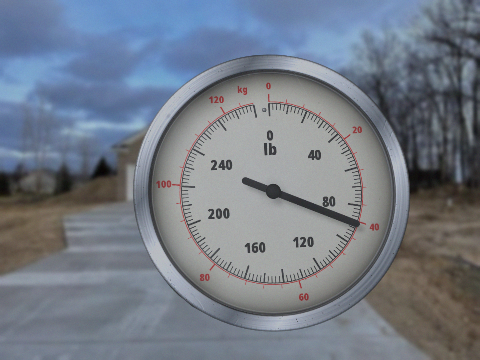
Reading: value=90 unit=lb
